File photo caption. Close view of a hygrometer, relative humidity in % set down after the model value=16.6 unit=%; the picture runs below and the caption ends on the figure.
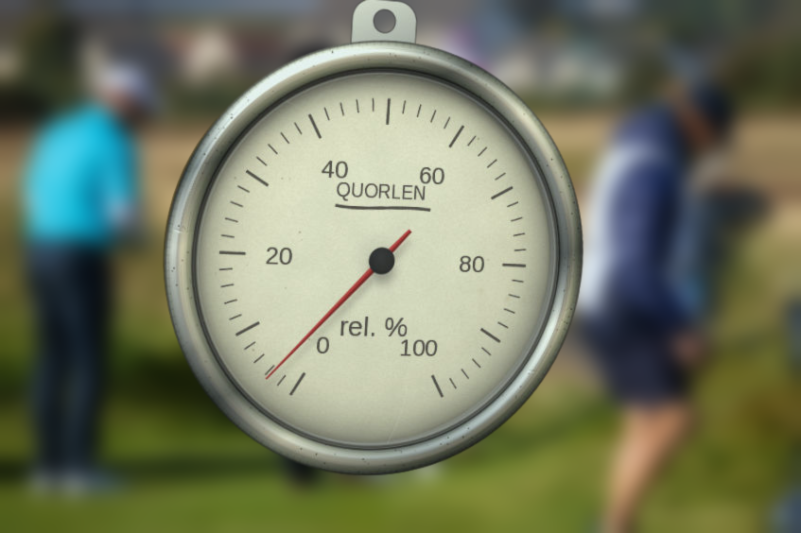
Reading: value=4 unit=%
